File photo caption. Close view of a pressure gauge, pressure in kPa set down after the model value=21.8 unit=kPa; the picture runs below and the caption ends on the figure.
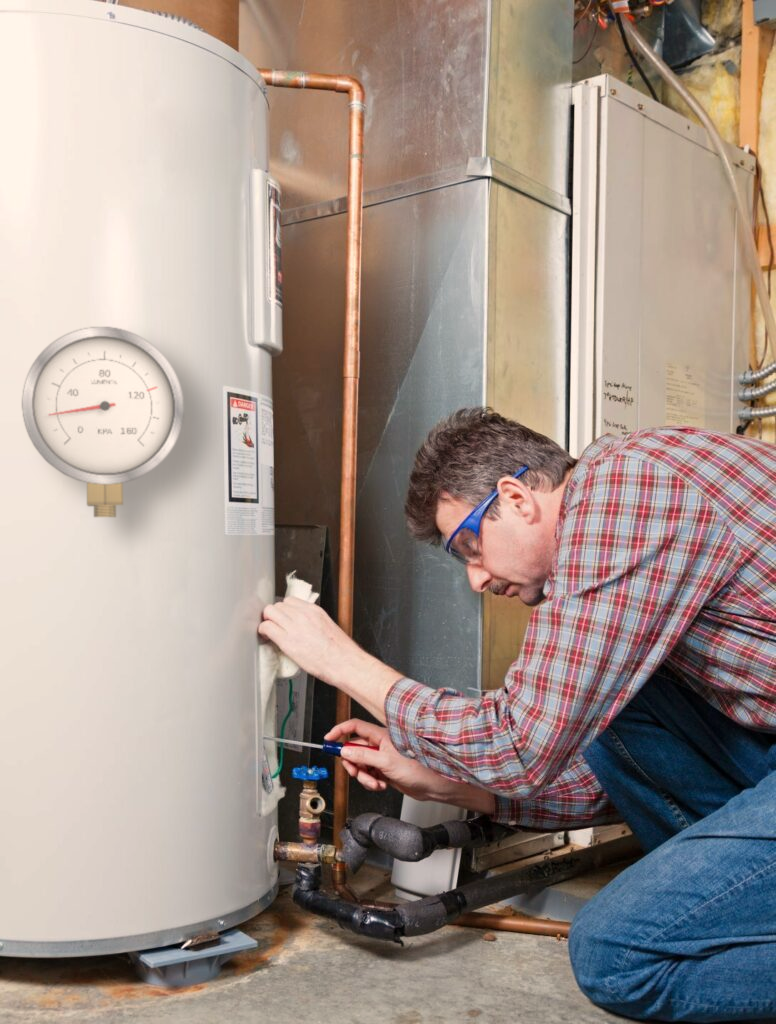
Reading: value=20 unit=kPa
